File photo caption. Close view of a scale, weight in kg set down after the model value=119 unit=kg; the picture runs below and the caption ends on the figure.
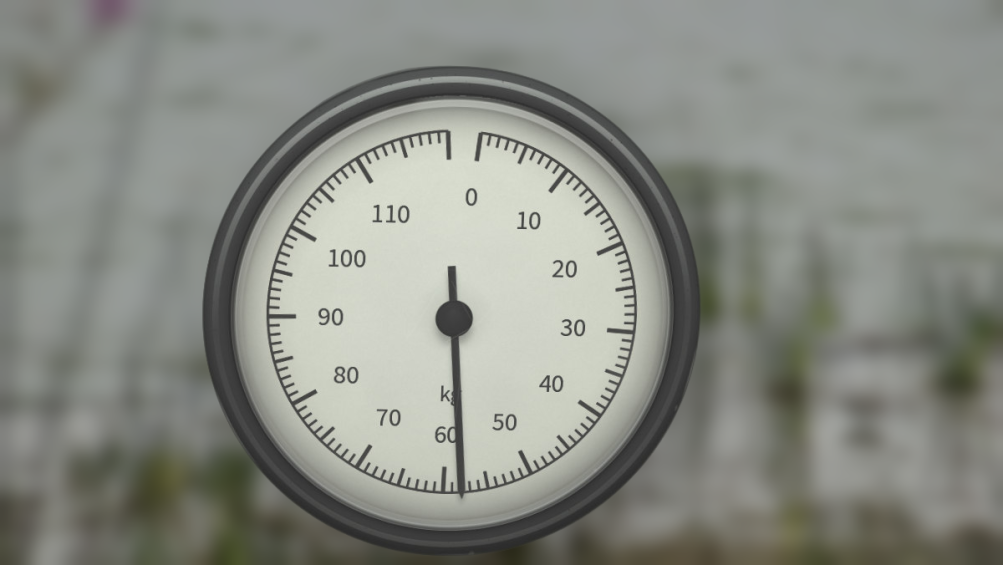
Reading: value=58 unit=kg
